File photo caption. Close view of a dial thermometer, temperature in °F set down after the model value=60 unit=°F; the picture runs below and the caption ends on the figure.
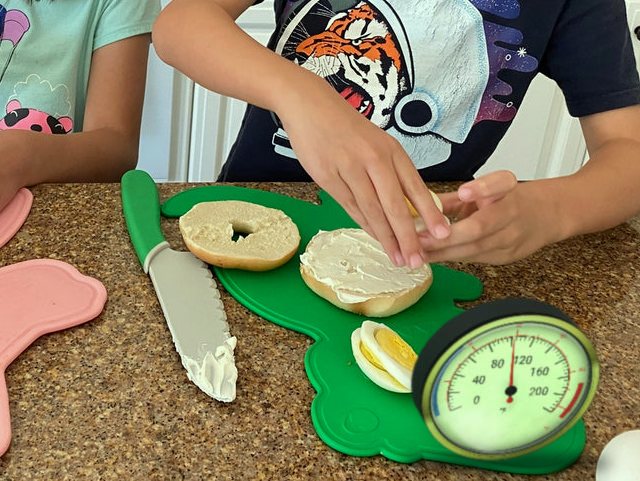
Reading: value=100 unit=°F
